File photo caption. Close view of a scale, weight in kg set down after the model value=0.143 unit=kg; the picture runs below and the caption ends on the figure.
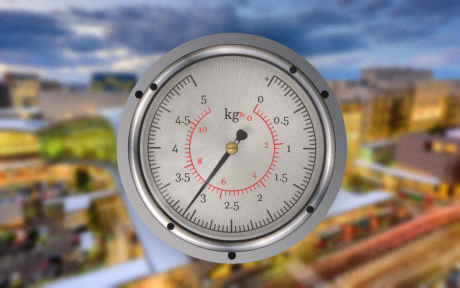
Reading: value=3.1 unit=kg
